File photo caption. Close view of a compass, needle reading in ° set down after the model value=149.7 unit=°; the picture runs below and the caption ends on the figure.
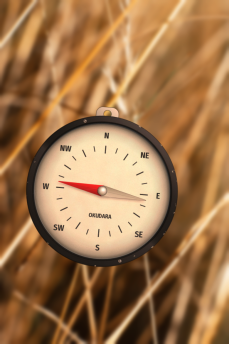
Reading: value=277.5 unit=°
